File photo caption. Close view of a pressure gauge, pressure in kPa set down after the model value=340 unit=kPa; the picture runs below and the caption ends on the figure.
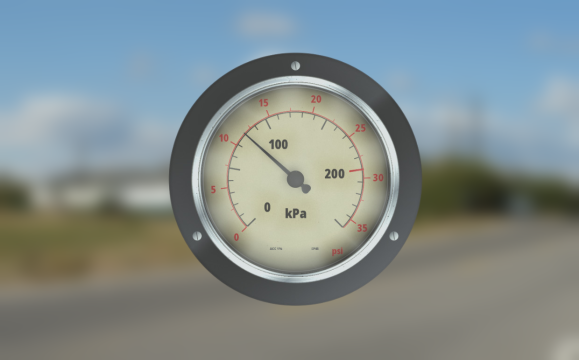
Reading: value=80 unit=kPa
